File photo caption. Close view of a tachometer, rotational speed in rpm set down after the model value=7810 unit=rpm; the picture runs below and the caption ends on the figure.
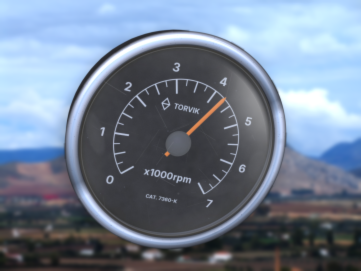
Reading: value=4250 unit=rpm
